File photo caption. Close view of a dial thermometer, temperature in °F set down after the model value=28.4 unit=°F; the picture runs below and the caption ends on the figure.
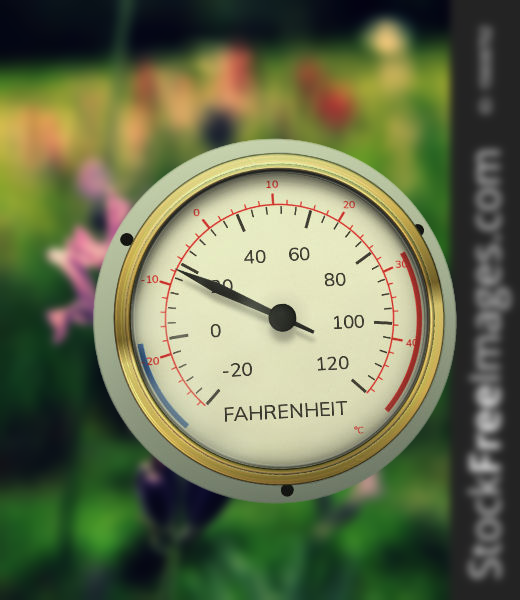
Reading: value=18 unit=°F
